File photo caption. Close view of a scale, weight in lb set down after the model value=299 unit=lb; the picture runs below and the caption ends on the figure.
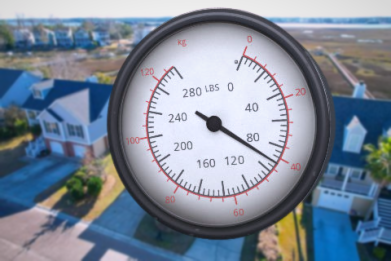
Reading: value=92 unit=lb
